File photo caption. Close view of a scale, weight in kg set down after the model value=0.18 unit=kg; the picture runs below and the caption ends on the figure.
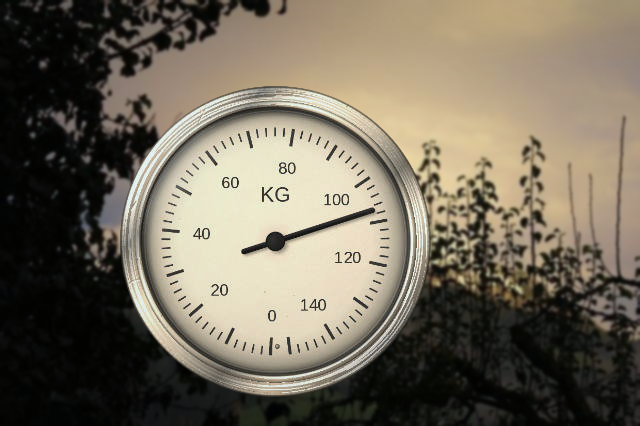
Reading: value=107 unit=kg
